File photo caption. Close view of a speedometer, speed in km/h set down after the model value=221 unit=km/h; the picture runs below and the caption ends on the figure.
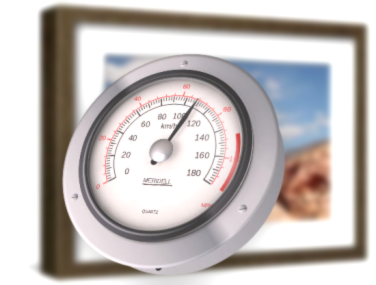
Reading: value=110 unit=km/h
